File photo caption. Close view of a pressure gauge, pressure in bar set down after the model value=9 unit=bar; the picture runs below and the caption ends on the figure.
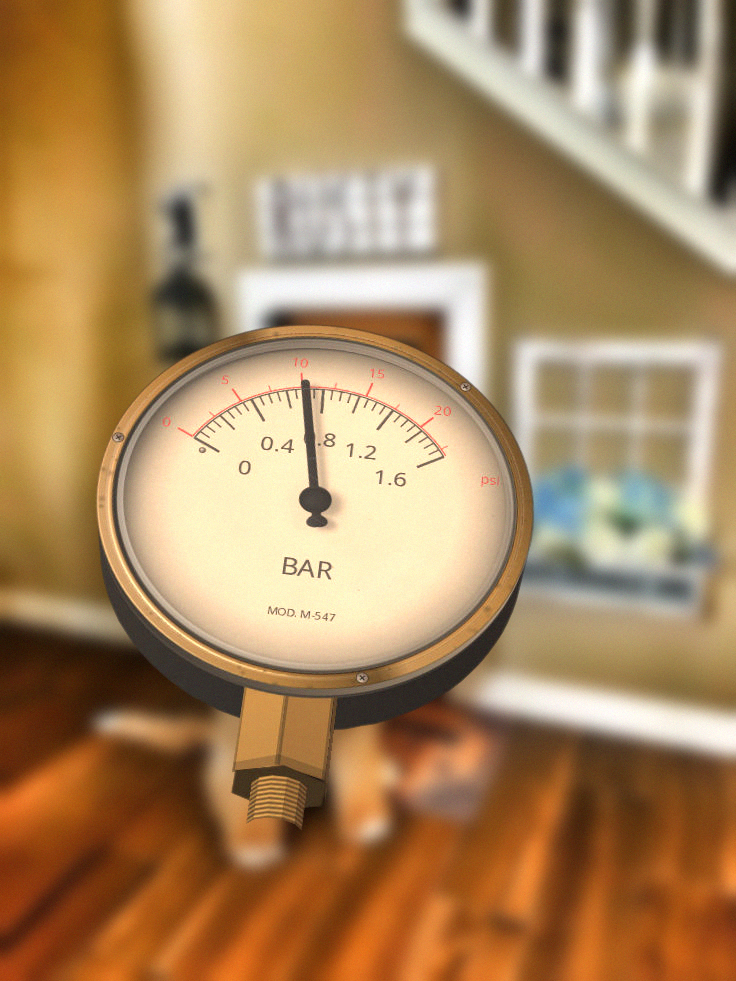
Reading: value=0.7 unit=bar
